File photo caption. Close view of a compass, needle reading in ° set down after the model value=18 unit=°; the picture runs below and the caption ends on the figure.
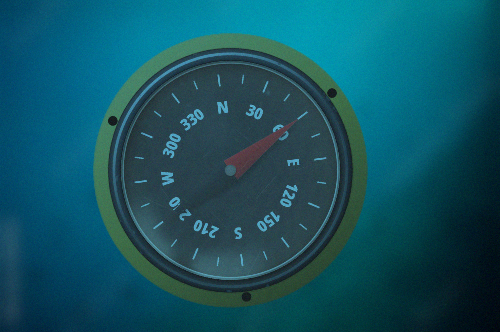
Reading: value=60 unit=°
